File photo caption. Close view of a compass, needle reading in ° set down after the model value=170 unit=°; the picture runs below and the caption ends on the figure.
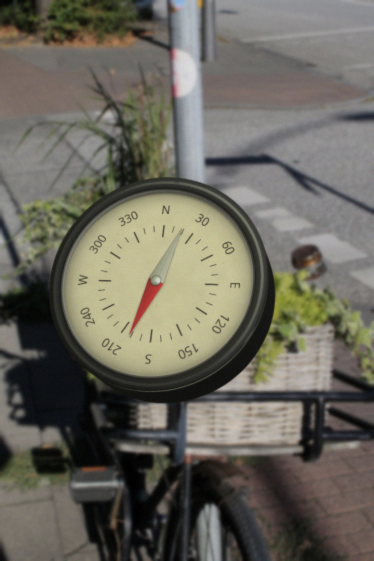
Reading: value=200 unit=°
